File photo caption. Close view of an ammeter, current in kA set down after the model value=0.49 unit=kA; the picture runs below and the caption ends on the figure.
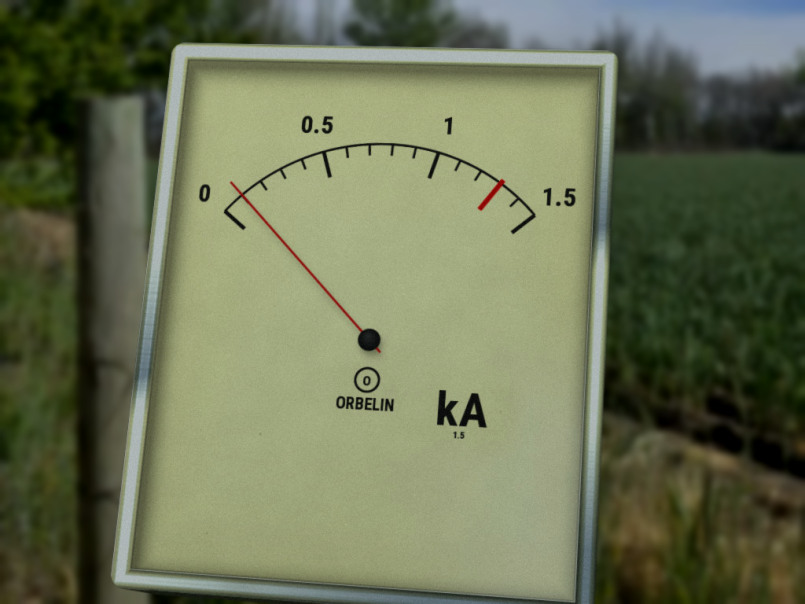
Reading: value=0.1 unit=kA
